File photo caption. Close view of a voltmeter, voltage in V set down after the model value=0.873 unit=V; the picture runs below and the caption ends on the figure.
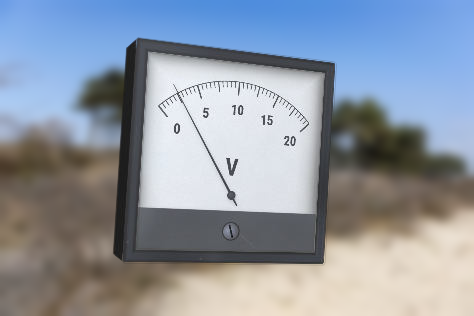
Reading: value=2.5 unit=V
